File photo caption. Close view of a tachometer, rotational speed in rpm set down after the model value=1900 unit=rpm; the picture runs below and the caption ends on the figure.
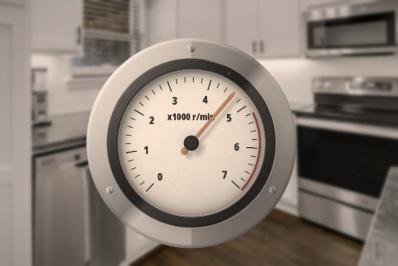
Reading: value=4600 unit=rpm
